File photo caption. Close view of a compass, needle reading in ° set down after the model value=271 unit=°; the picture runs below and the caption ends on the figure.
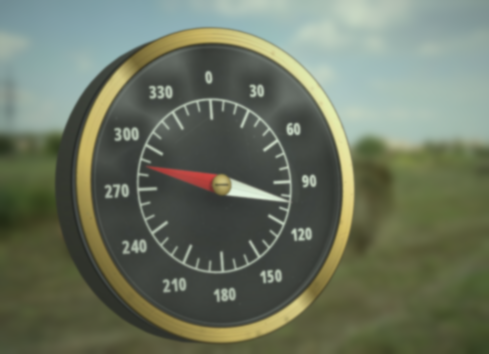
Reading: value=285 unit=°
